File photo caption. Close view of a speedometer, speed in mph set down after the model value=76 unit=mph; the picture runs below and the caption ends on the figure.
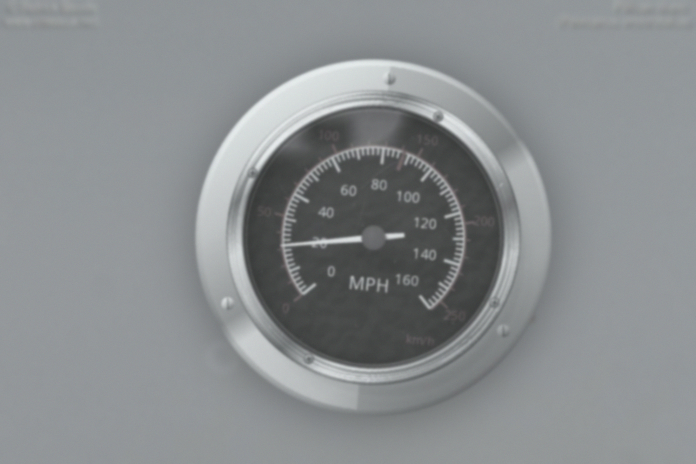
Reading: value=20 unit=mph
